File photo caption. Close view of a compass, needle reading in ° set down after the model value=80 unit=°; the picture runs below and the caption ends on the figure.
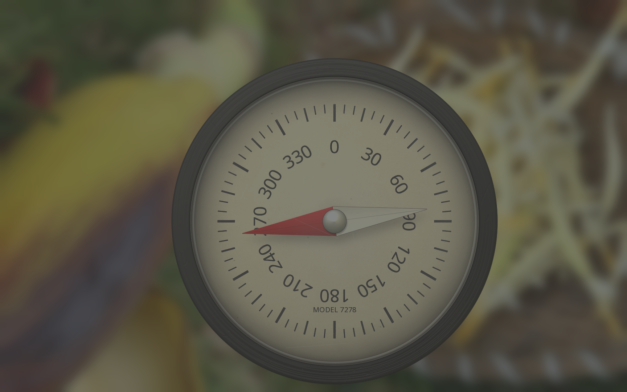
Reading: value=262.5 unit=°
